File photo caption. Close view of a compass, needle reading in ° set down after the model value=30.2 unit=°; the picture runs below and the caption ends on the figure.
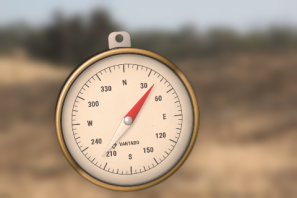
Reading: value=40 unit=°
